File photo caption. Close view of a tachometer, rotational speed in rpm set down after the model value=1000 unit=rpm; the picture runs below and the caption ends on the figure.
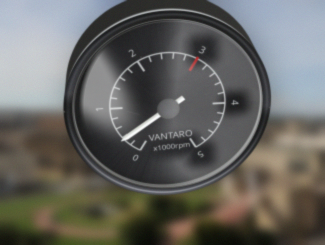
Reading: value=400 unit=rpm
